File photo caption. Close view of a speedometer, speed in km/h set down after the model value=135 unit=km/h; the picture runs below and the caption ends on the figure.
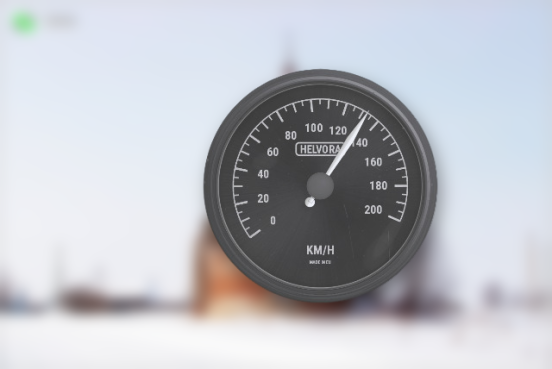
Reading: value=132.5 unit=km/h
